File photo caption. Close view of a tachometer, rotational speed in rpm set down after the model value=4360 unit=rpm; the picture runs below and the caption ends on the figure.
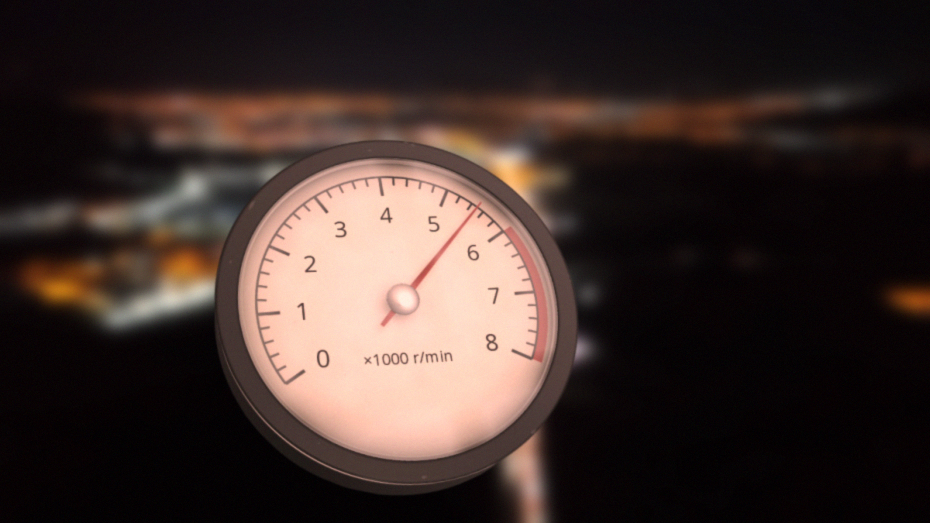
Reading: value=5500 unit=rpm
